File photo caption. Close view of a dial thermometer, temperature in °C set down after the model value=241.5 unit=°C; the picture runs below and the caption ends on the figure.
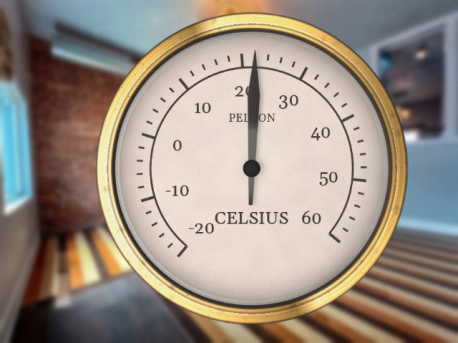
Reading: value=22 unit=°C
